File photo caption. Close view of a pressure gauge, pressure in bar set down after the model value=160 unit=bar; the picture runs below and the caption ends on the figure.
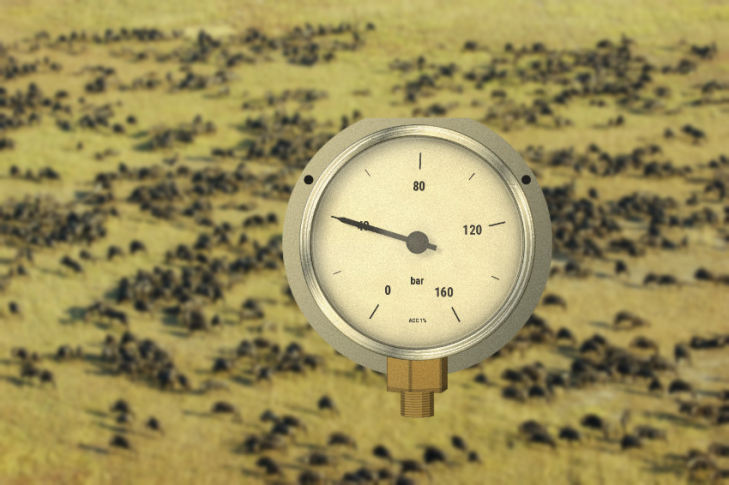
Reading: value=40 unit=bar
